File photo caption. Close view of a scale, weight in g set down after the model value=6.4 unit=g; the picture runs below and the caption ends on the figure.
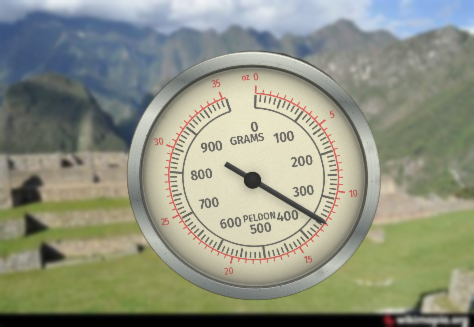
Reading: value=350 unit=g
